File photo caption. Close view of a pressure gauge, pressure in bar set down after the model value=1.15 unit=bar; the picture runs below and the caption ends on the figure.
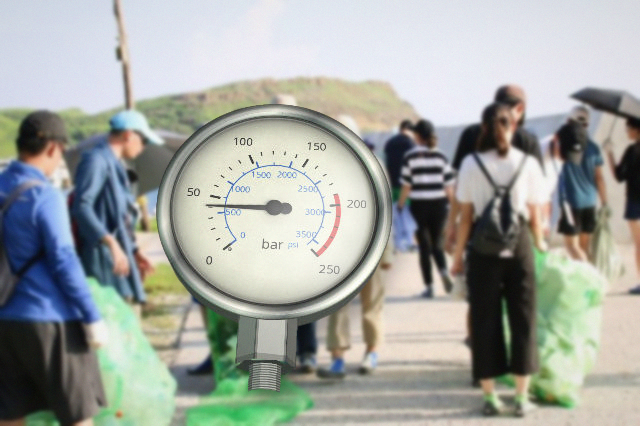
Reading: value=40 unit=bar
